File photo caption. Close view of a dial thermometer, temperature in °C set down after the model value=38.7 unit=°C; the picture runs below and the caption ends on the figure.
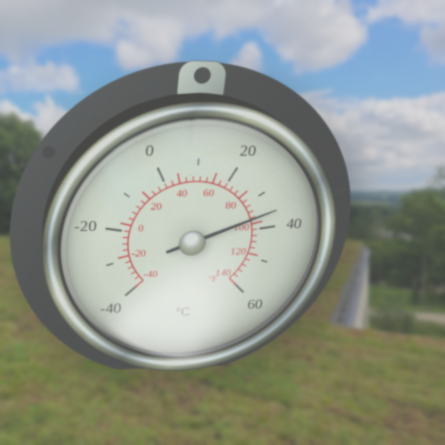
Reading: value=35 unit=°C
